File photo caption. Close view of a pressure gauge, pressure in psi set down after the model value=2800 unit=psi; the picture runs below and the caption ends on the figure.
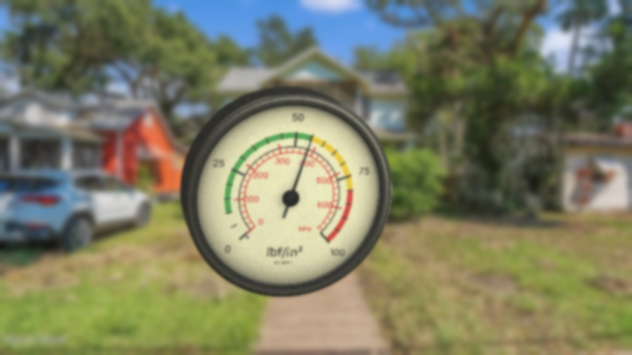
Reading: value=55 unit=psi
